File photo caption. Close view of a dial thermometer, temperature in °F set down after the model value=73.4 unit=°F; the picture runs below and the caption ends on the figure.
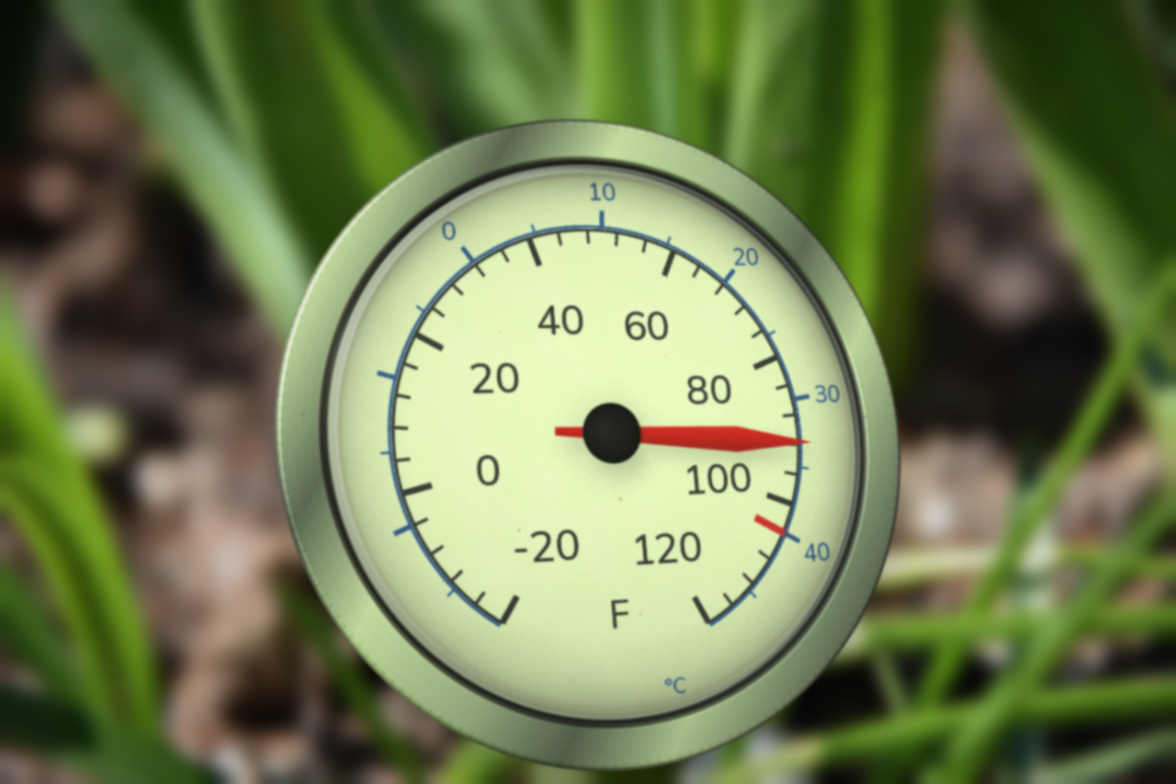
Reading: value=92 unit=°F
